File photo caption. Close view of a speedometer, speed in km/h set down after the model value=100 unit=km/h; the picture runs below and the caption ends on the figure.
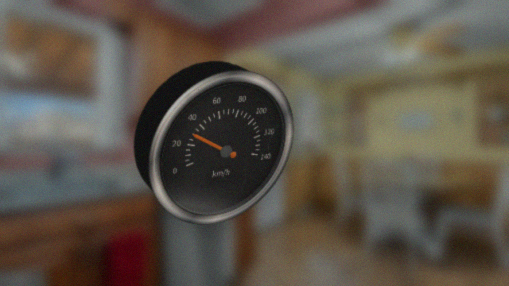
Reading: value=30 unit=km/h
